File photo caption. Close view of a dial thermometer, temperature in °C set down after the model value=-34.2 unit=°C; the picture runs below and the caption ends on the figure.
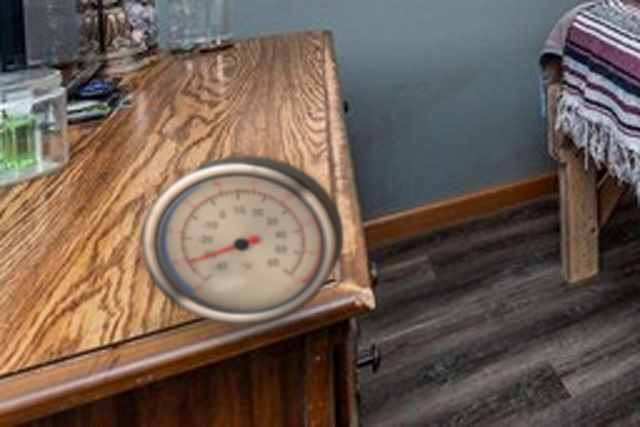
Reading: value=-30 unit=°C
